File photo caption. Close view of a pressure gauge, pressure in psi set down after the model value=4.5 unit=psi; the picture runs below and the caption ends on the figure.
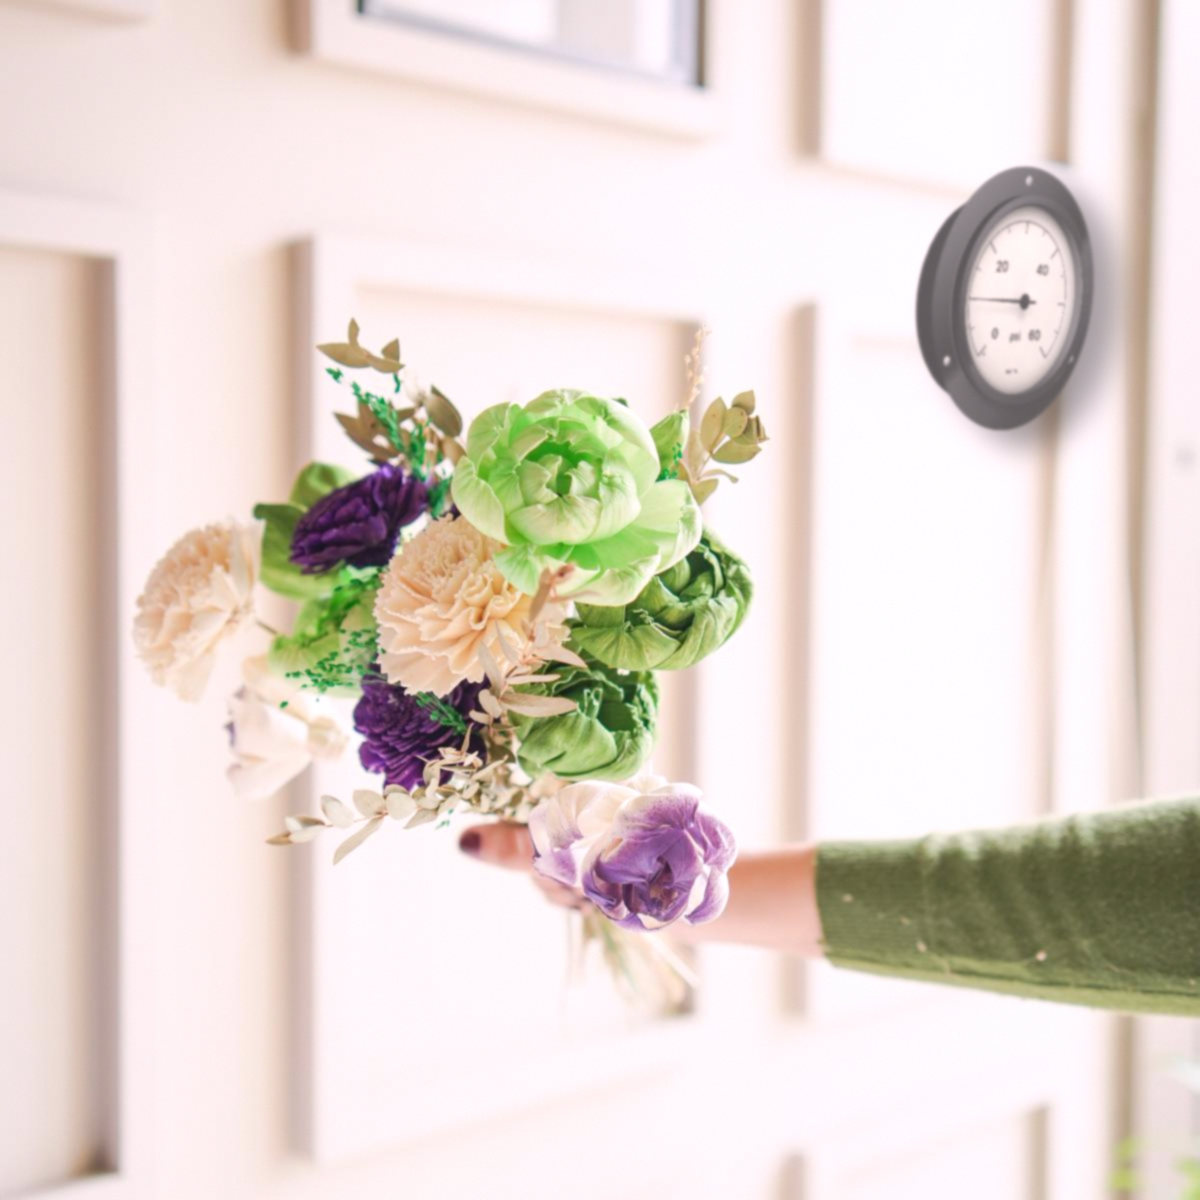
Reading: value=10 unit=psi
